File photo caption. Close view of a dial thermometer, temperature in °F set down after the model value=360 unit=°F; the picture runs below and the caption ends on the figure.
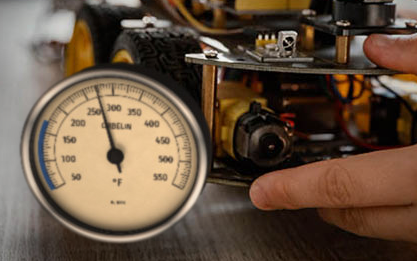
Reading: value=275 unit=°F
